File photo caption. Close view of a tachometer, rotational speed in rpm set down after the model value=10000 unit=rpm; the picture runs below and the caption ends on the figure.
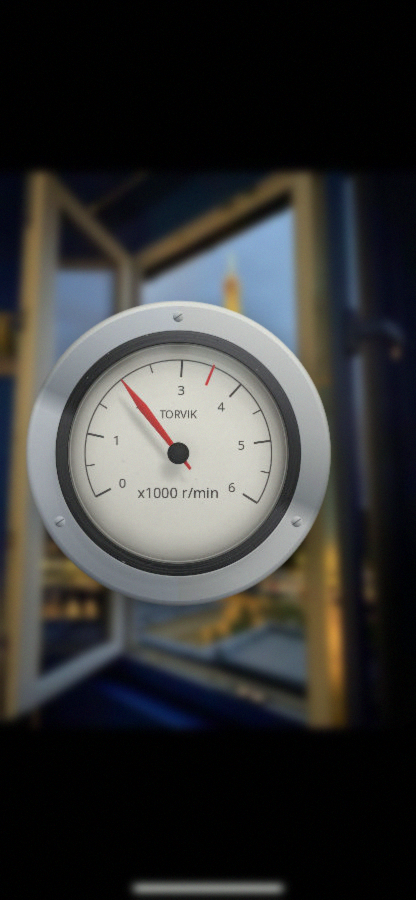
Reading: value=2000 unit=rpm
